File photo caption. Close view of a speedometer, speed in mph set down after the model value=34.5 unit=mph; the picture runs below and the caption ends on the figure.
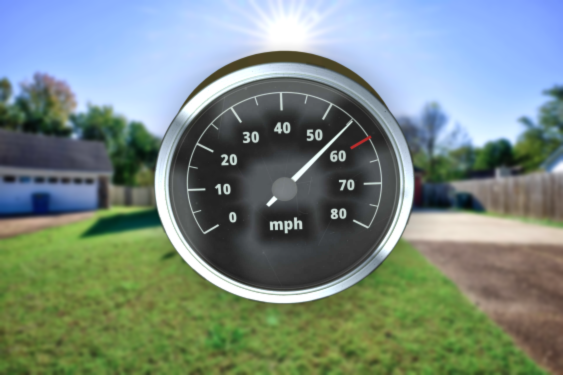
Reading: value=55 unit=mph
